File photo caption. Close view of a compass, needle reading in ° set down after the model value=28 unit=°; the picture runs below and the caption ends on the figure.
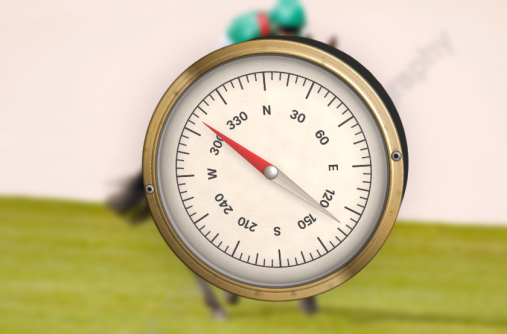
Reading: value=310 unit=°
